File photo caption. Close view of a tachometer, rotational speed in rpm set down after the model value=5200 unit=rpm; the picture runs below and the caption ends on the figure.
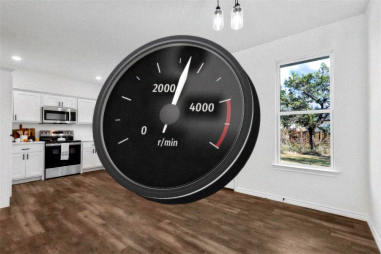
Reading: value=2750 unit=rpm
